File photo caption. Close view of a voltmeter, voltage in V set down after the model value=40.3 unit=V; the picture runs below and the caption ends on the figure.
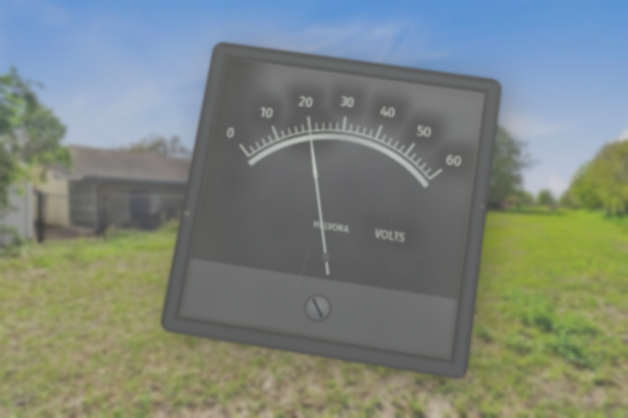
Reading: value=20 unit=V
